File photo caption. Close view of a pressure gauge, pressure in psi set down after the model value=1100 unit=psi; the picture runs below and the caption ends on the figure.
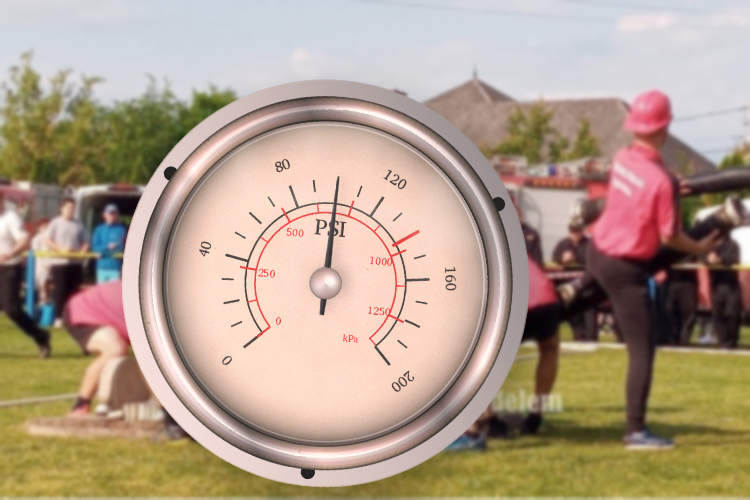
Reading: value=100 unit=psi
